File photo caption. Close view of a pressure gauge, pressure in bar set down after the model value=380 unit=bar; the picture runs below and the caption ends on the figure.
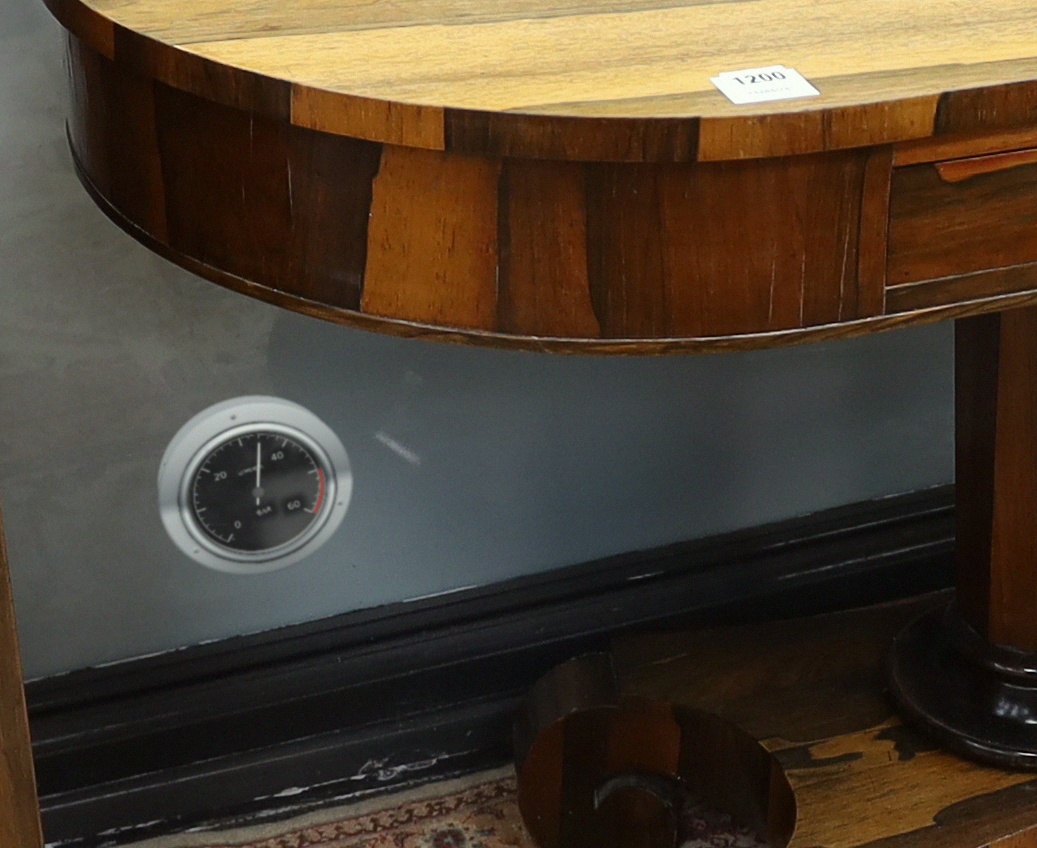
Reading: value=34 unit=bar
